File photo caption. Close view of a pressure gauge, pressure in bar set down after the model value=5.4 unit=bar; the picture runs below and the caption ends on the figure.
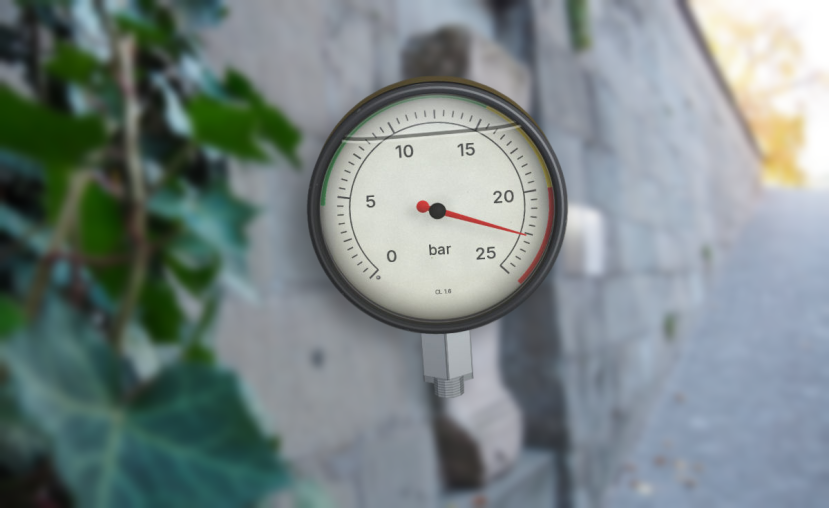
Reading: value=22.5 unit=bar
